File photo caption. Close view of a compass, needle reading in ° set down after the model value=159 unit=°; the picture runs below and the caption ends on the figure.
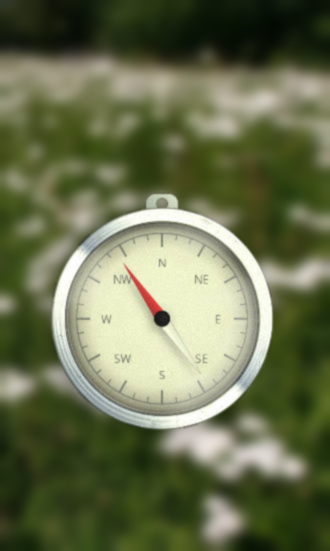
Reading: value=325 unit=°
